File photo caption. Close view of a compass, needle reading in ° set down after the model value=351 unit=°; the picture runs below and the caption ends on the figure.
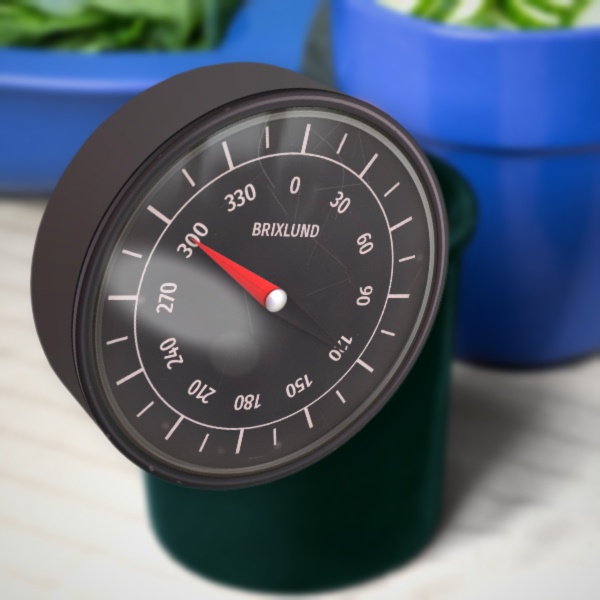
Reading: value=300 unit=°
